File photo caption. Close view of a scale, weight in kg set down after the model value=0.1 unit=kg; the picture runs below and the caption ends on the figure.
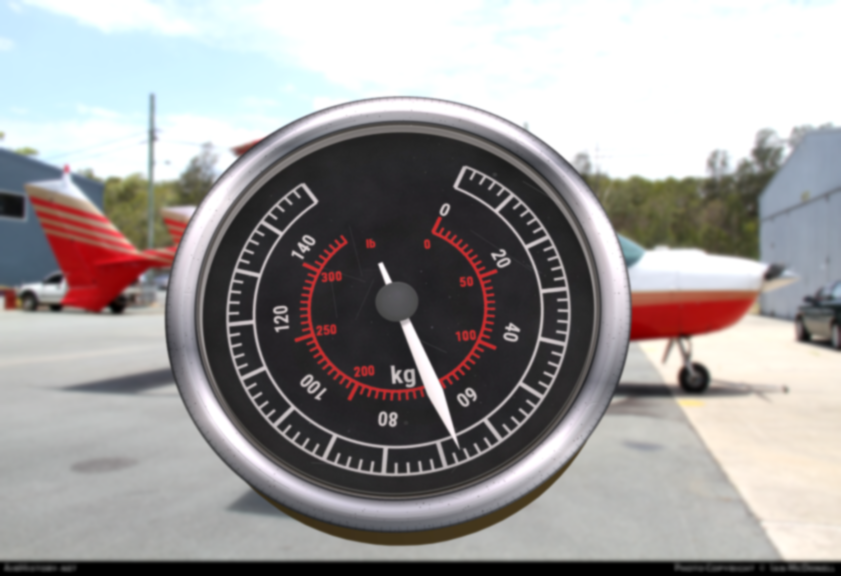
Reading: value=67 unit=kg
